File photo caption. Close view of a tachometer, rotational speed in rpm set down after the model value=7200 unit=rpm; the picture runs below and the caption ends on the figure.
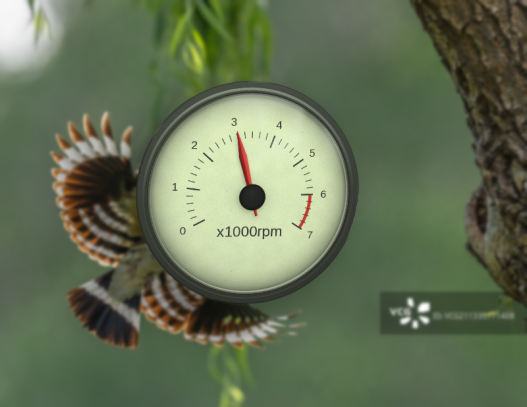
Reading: value=3000 unit=rpm
